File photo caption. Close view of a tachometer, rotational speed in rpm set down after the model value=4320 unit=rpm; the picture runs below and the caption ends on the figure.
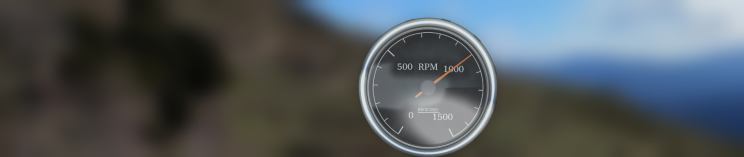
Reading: value=1000 unit=rpm
